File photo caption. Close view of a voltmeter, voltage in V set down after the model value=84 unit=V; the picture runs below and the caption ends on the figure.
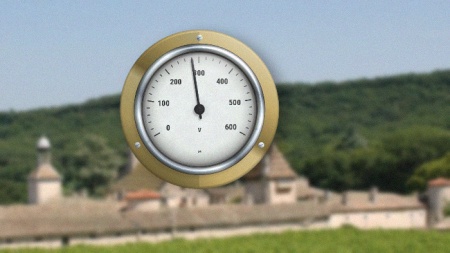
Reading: value=280 unit=V
